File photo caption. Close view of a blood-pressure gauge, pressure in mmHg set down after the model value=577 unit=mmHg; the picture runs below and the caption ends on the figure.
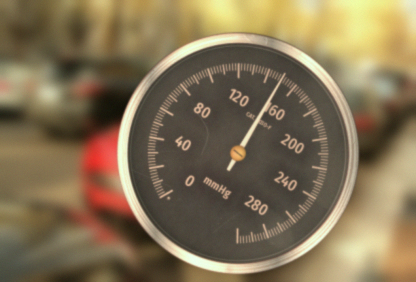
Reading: value=150 unit=mmHg
